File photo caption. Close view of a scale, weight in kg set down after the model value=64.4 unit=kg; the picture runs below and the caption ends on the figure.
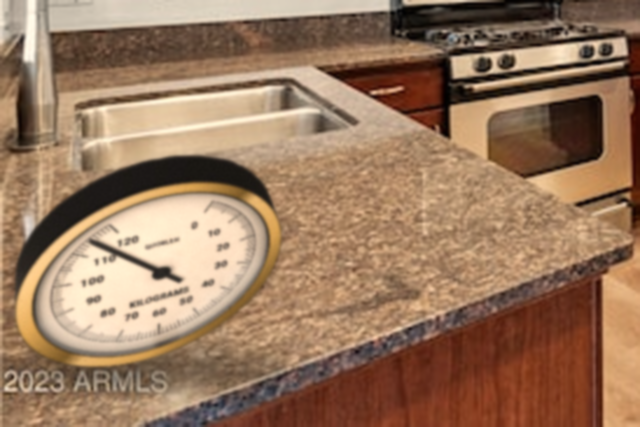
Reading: value=115 unit=kg
